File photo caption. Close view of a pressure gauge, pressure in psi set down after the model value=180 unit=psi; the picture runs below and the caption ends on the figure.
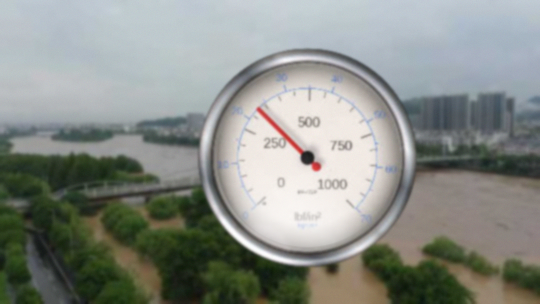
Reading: value=325 unit=psi
